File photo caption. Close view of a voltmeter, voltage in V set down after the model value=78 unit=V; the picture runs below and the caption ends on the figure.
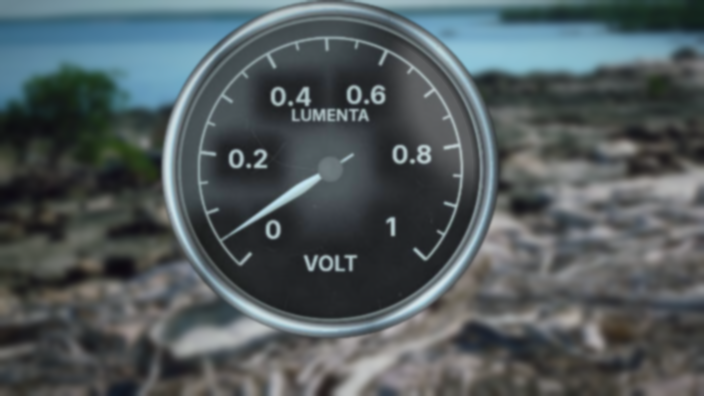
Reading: value=0.05 unit=V
